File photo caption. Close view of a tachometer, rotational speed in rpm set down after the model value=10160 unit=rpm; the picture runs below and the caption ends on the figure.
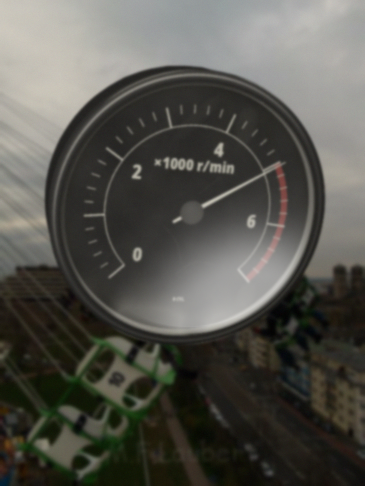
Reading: value=5000 unit=rpm
